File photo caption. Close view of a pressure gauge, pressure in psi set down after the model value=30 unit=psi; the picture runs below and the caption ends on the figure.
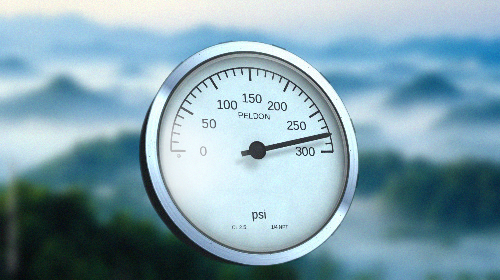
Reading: value=280 unit=psi
